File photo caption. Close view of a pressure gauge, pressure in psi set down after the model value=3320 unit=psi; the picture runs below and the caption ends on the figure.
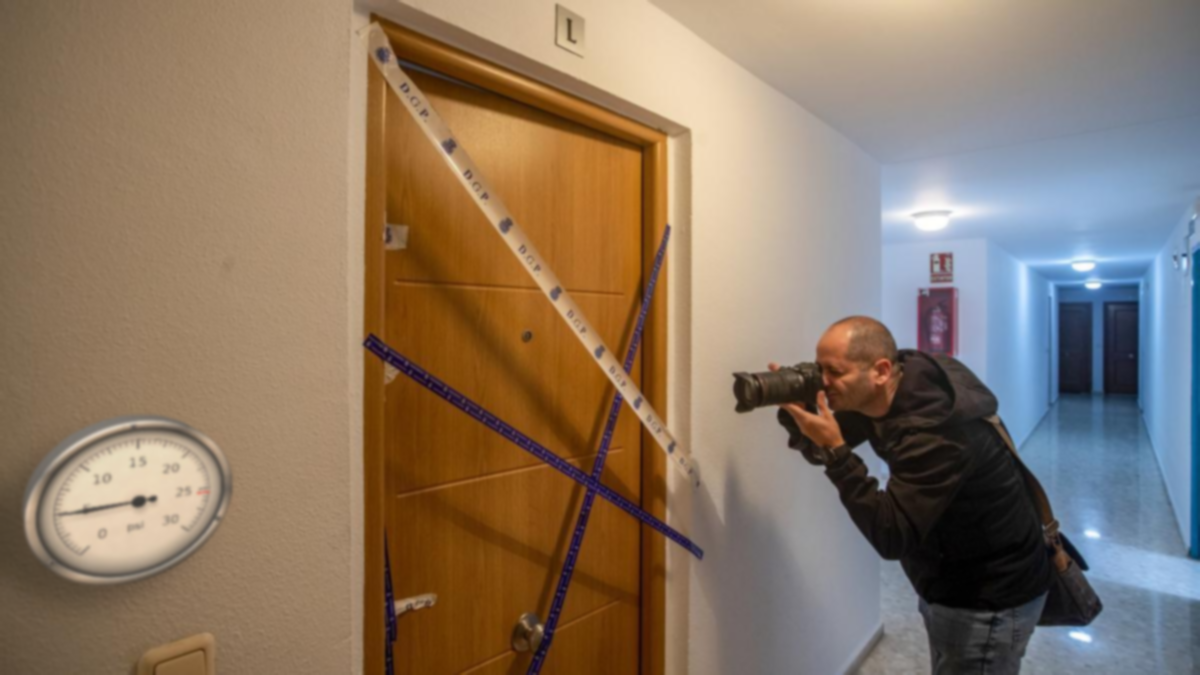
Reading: value=5 unit=psi
